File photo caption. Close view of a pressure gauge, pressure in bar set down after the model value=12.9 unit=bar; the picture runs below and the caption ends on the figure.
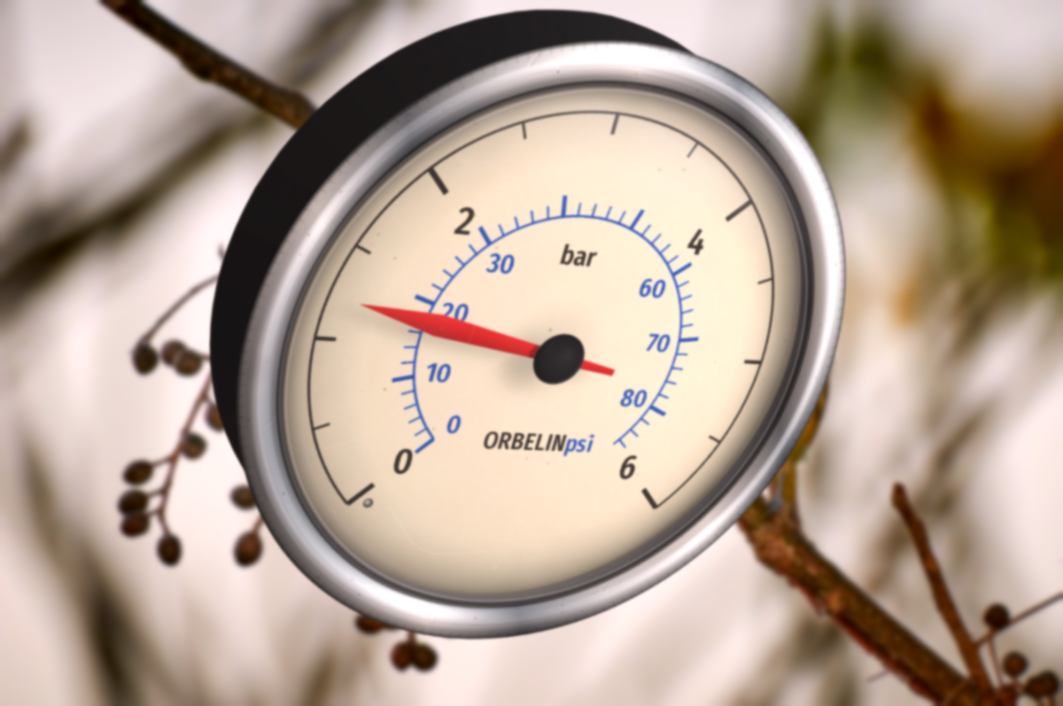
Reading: value=1.25 unit=bar
